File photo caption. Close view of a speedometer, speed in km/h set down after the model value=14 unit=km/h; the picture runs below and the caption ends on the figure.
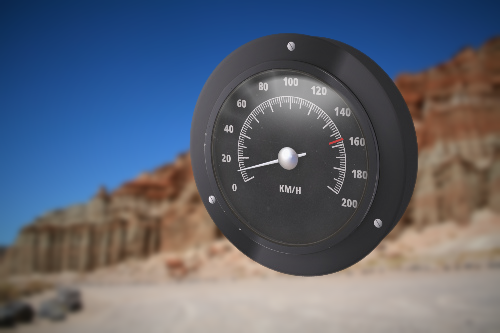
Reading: value=10 unit=km/h
